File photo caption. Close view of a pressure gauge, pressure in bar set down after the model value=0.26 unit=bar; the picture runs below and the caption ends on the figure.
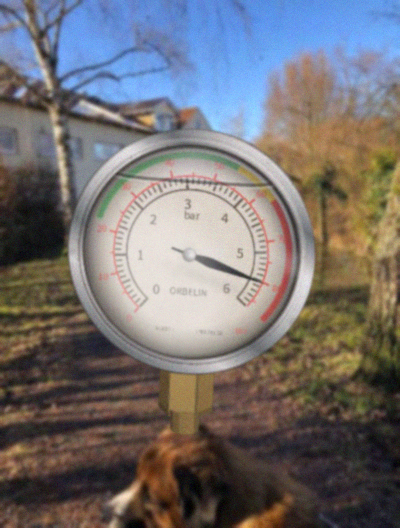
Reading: value=5.5 unit=bar
